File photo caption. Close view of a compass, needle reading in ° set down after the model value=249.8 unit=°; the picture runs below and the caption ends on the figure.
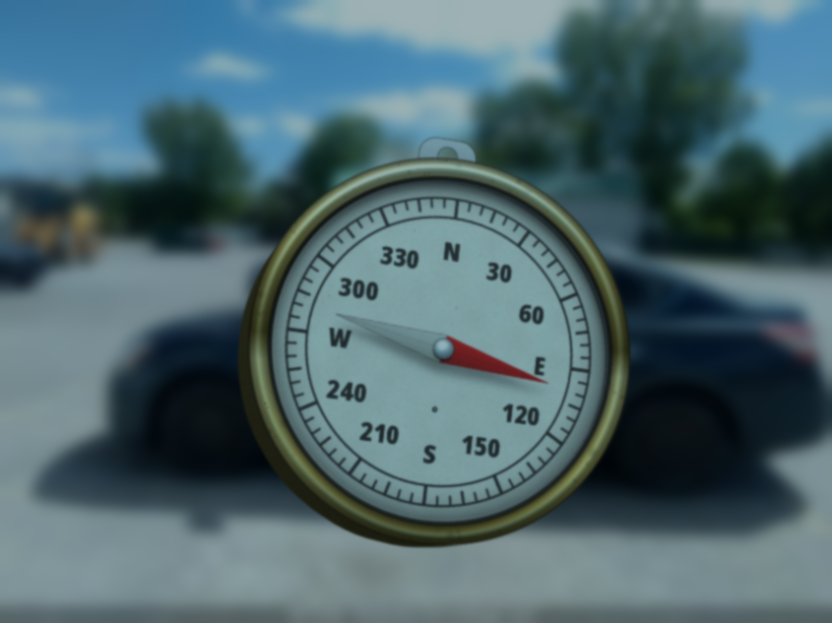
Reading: value=100 unit=°
